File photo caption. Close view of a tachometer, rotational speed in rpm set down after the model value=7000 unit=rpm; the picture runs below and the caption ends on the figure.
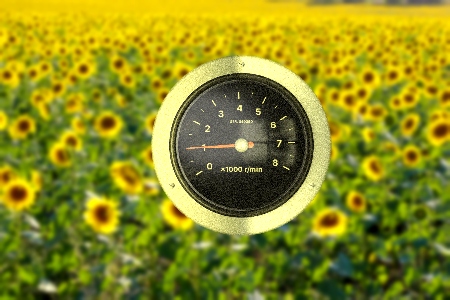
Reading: value=1000 unit=rpm
